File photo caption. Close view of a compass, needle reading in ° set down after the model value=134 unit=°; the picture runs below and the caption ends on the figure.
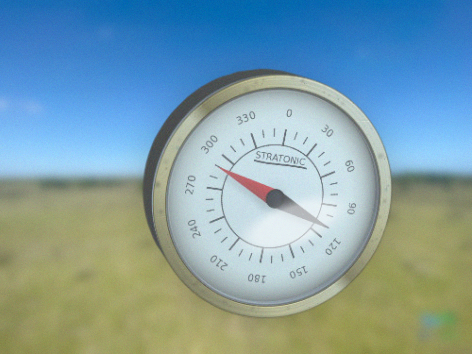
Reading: value=290 unit=°
